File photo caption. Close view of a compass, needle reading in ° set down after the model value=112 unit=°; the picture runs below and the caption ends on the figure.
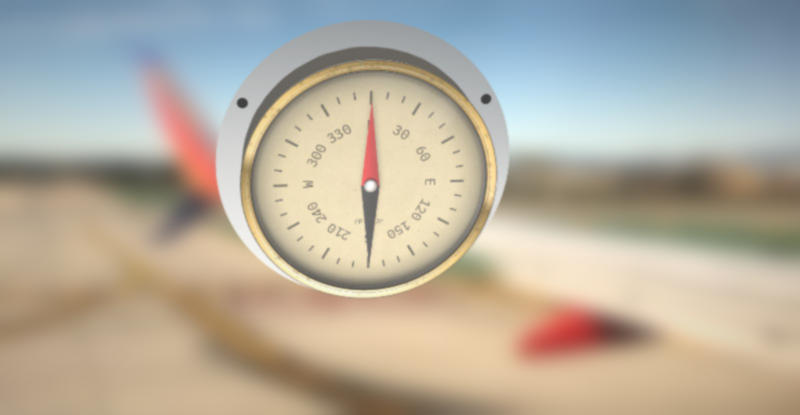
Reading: value=0 unit=°
